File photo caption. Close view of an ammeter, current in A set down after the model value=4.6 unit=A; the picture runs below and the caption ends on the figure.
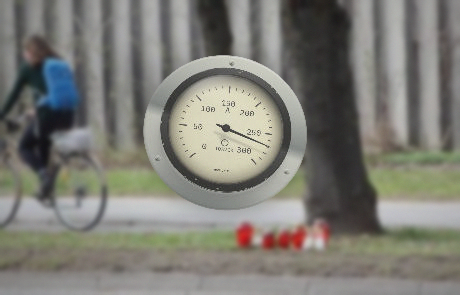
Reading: value=270 unit=A
